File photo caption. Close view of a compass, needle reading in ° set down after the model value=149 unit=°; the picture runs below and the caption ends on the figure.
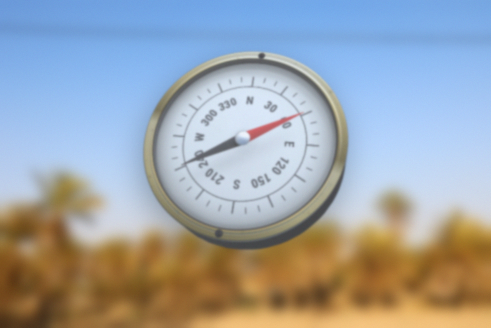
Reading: value=60 unit=°
